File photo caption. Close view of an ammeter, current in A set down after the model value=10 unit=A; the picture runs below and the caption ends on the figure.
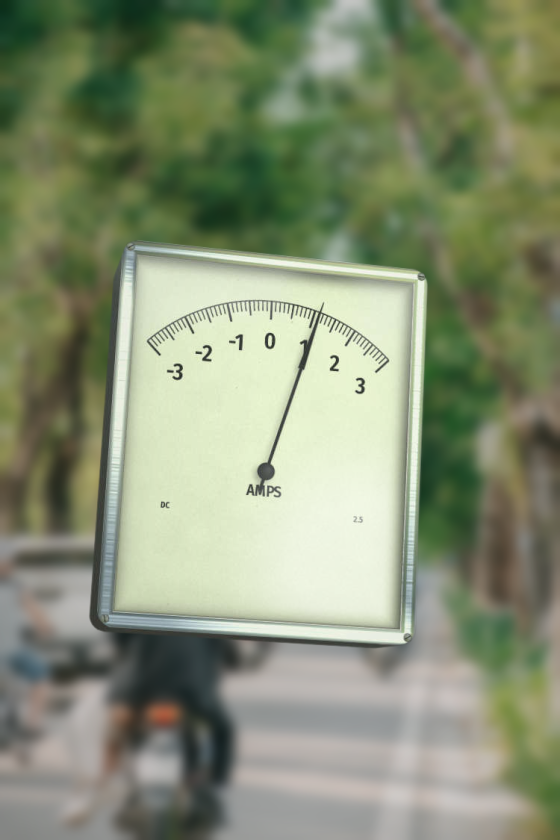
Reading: value=1.1 unit=A
